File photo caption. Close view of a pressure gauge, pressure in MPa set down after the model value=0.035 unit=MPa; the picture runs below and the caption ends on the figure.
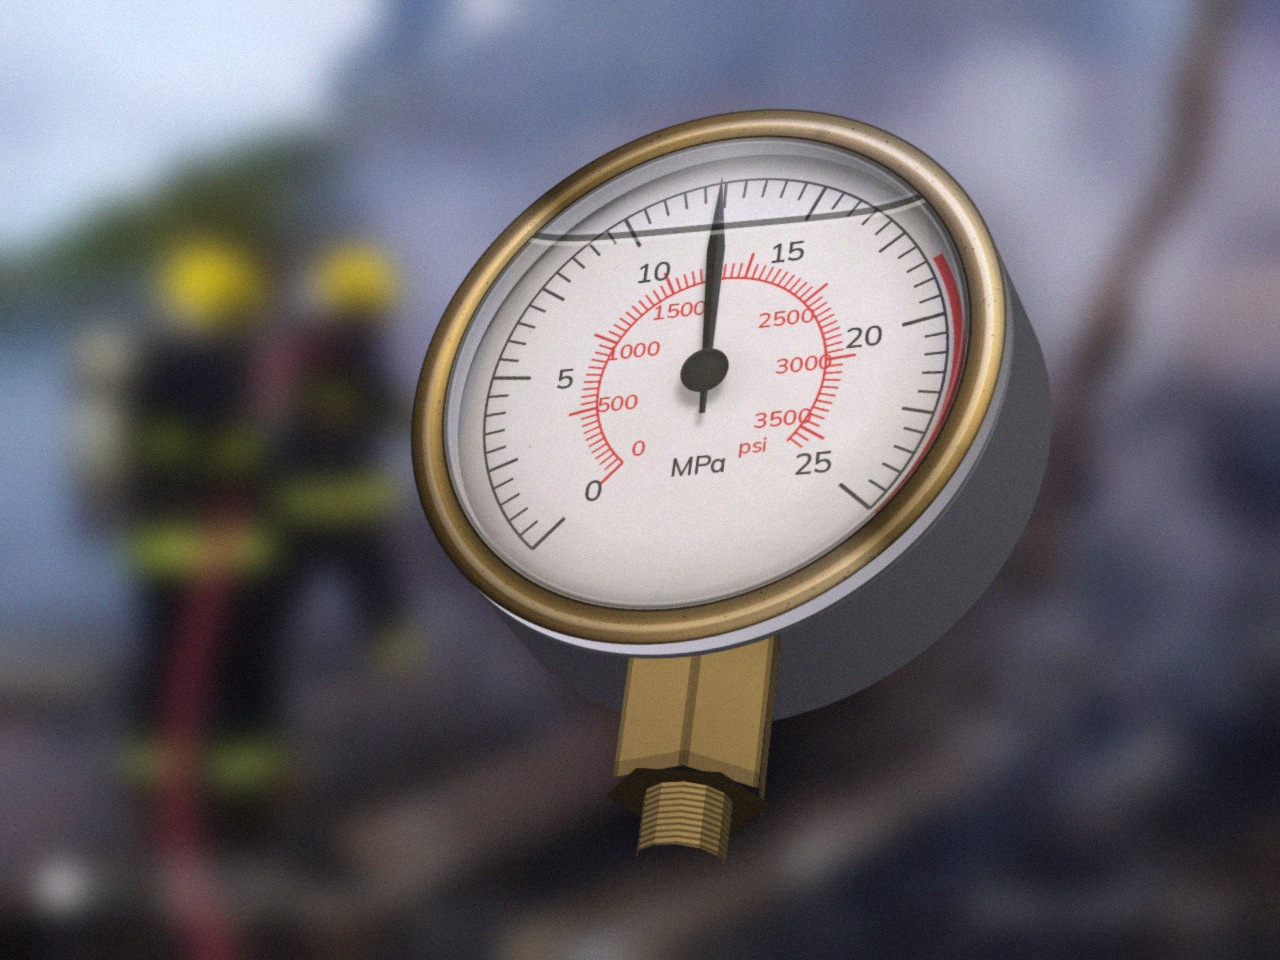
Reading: value=12.5 unit=MPa
